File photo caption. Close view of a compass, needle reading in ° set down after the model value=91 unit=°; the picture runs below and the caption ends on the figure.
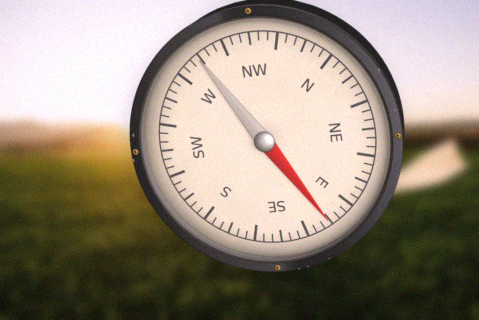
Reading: value=105 unit=°
